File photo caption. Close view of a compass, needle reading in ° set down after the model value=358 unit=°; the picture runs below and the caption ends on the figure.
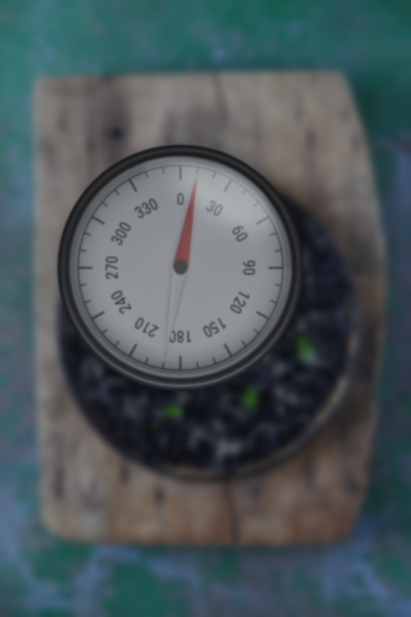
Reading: value=10 unit=°
